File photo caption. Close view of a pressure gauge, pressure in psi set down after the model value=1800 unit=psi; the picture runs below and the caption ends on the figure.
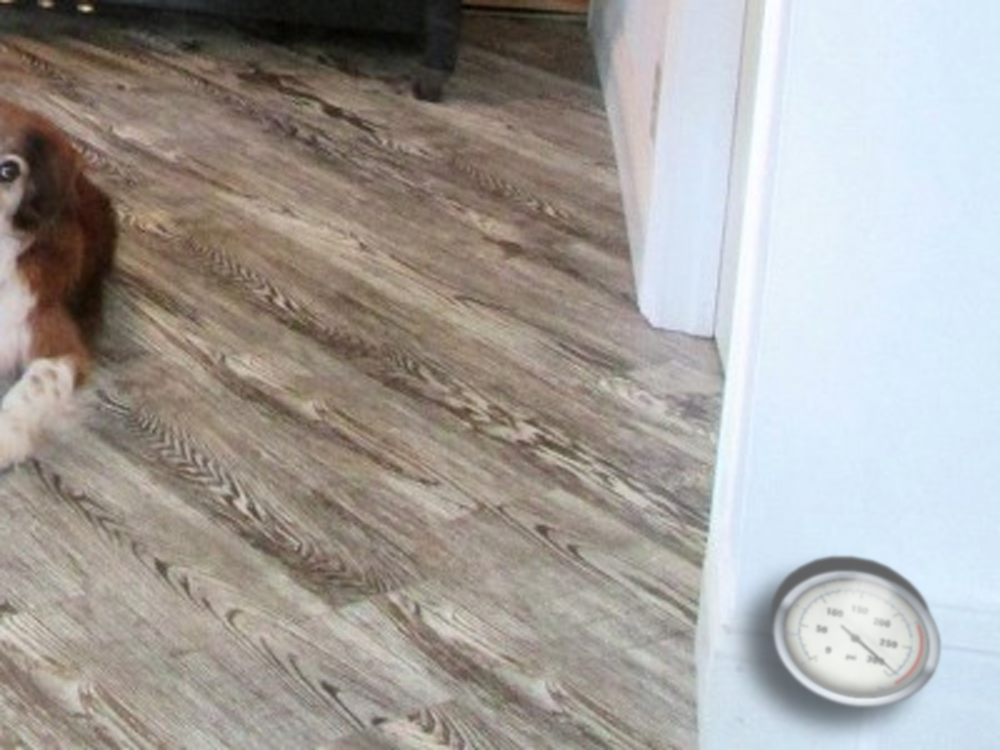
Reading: value=290 unit=psi
